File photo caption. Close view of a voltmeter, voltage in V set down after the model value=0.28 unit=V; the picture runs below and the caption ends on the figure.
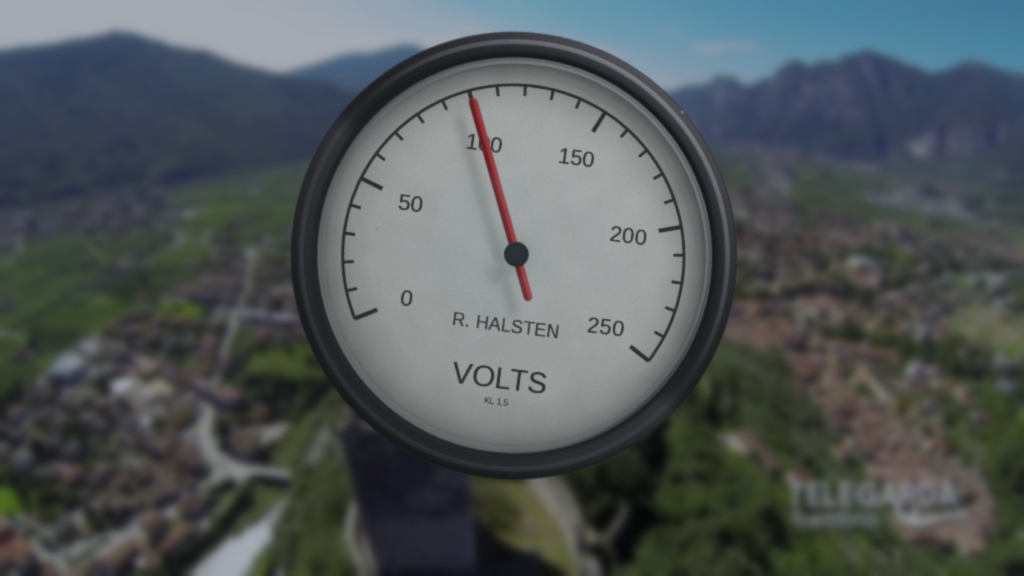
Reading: value=100 unit=V
